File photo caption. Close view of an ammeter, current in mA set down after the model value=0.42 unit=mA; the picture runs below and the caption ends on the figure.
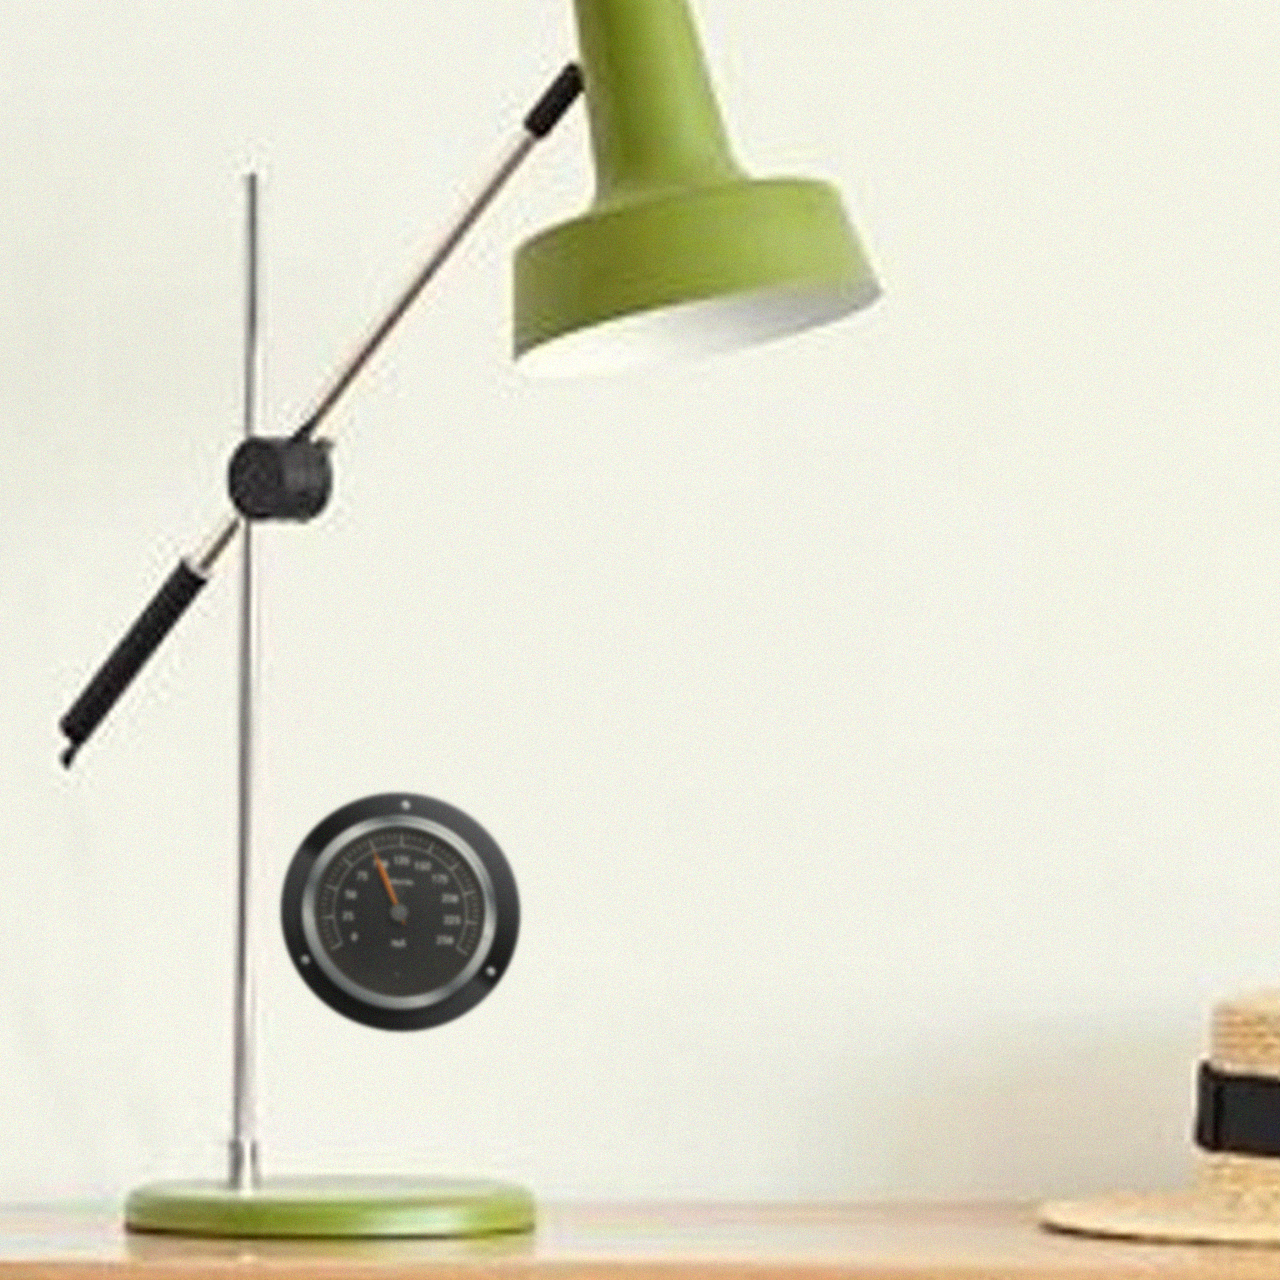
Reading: value=100 unit=mA
